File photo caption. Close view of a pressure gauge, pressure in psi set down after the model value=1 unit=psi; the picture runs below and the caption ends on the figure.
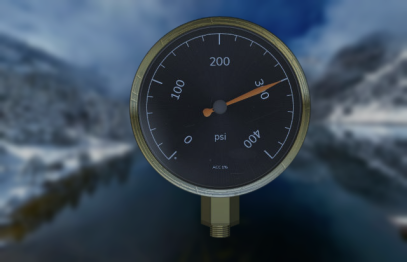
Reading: value=300 unit=psi
